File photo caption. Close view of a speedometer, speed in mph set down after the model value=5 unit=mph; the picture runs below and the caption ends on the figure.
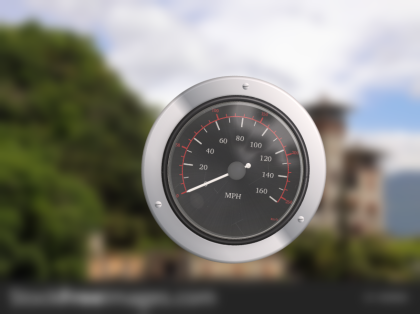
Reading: value=0 unit=mph
